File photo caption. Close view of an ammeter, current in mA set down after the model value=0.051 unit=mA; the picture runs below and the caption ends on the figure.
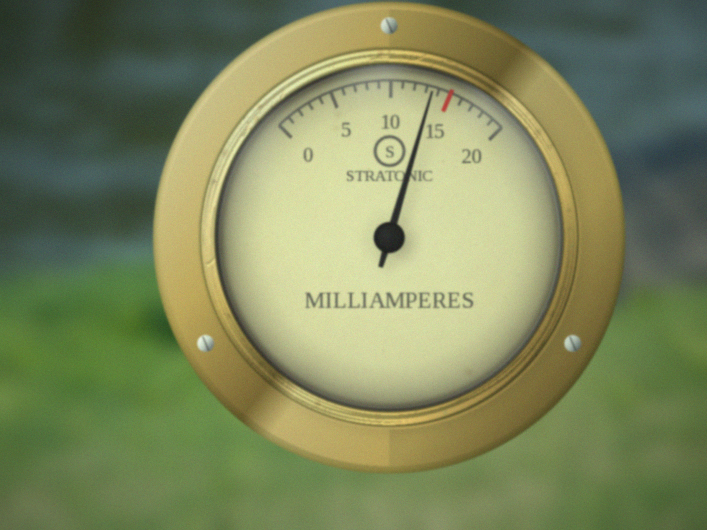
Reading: value=13.5 unit=mA
